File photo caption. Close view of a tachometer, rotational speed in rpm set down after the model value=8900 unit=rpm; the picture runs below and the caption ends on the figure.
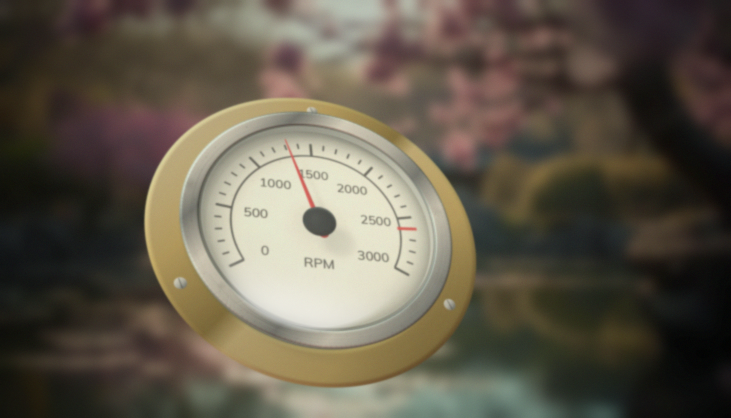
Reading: value=1300 unit=rpm
